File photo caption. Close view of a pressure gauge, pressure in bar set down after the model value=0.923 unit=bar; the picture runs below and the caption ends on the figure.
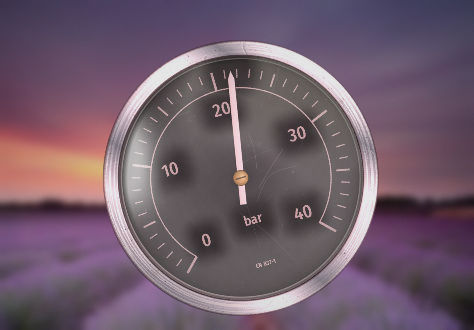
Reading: value=21.5 unit=bar
